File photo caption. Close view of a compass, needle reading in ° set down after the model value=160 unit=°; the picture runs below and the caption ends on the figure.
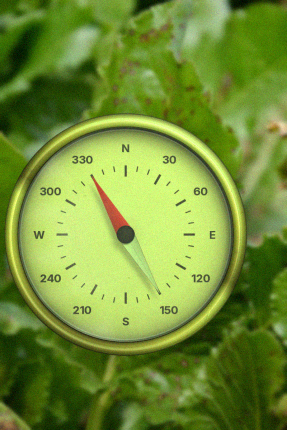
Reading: value=330 unit=°
